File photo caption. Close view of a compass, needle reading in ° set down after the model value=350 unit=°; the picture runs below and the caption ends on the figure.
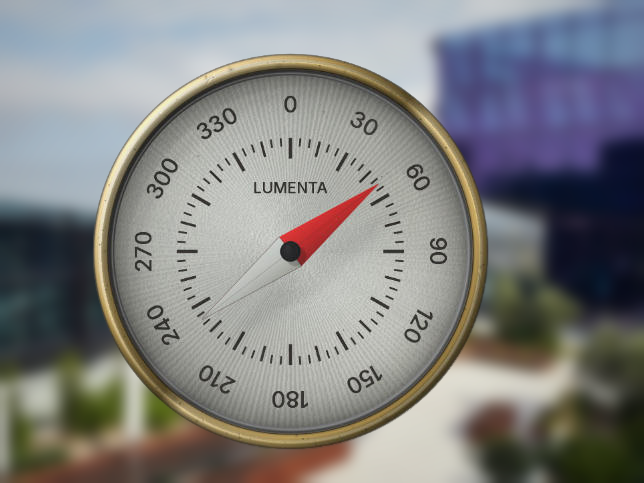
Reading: value=52.5 unit=°
